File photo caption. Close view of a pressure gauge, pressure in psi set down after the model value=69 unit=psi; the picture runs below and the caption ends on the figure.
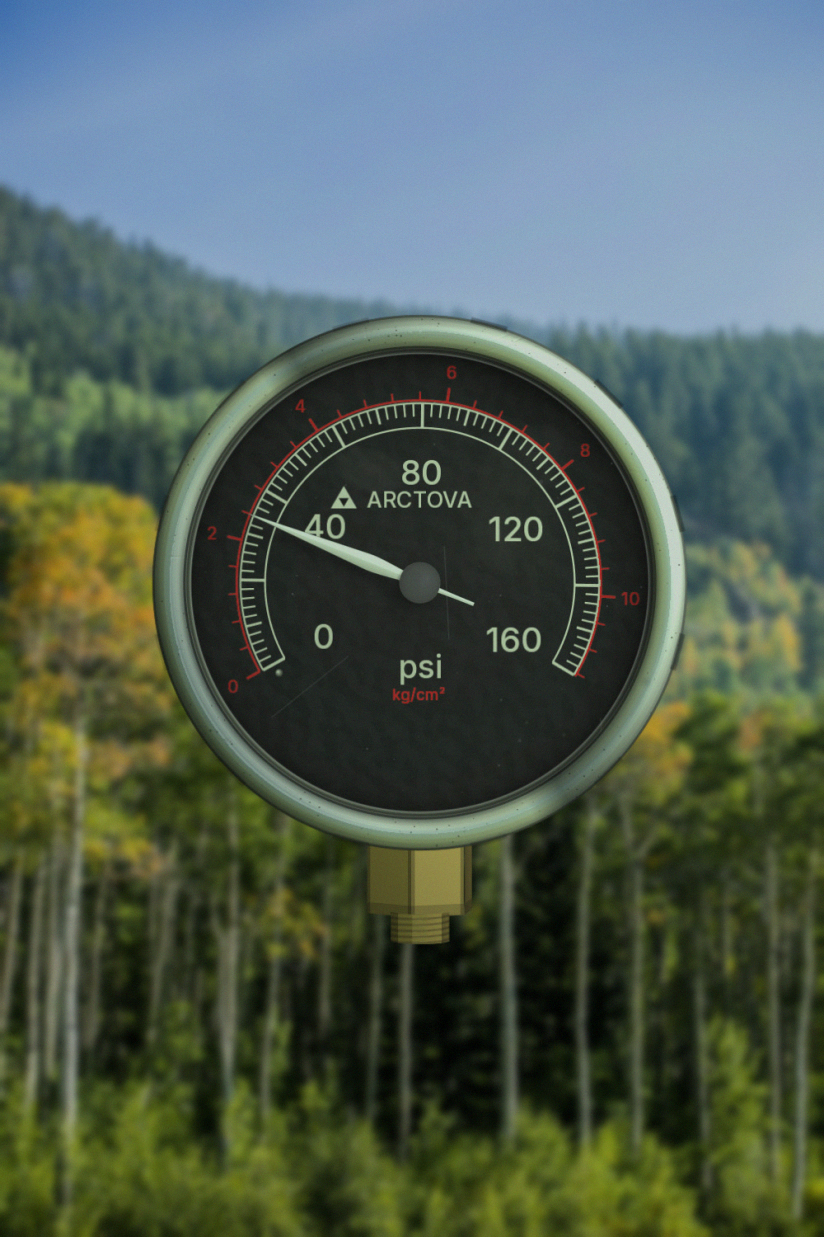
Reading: value=34 unit=psi
